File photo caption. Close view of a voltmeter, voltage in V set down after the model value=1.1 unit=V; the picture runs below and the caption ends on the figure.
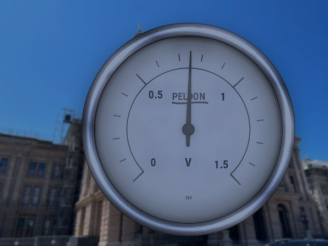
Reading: value=0.75 unit=V
